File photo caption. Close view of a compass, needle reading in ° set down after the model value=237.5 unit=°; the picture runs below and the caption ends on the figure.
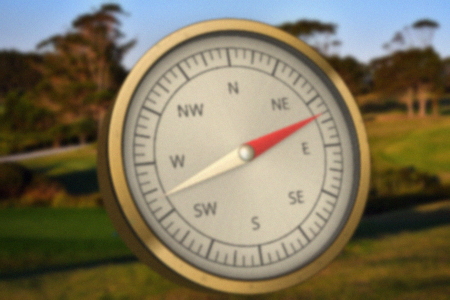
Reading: value=70 unit=°
